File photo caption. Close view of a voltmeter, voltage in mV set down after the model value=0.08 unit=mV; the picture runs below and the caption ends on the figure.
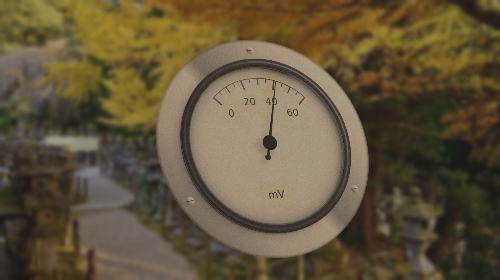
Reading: value=40 unit=mV
